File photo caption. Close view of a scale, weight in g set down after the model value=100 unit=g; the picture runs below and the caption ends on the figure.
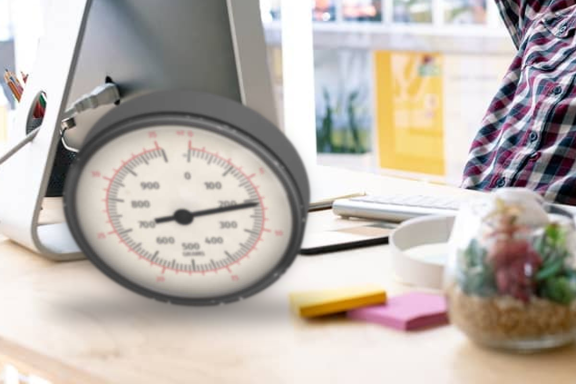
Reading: value=200 unit=g
